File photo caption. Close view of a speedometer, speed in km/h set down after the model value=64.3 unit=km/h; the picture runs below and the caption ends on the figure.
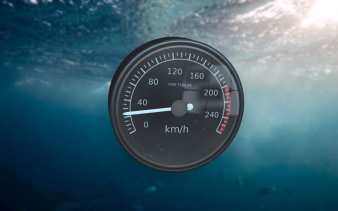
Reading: value=25 unit=km/h
